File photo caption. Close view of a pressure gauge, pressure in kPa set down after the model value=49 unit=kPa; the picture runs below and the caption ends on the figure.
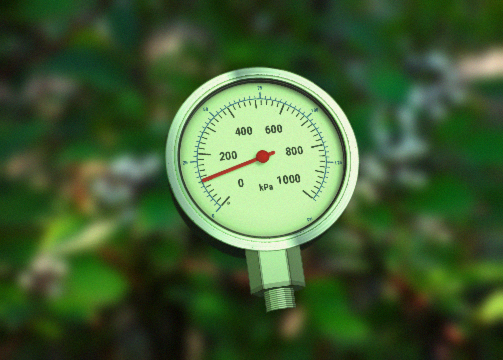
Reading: value=100 unit=kPa
